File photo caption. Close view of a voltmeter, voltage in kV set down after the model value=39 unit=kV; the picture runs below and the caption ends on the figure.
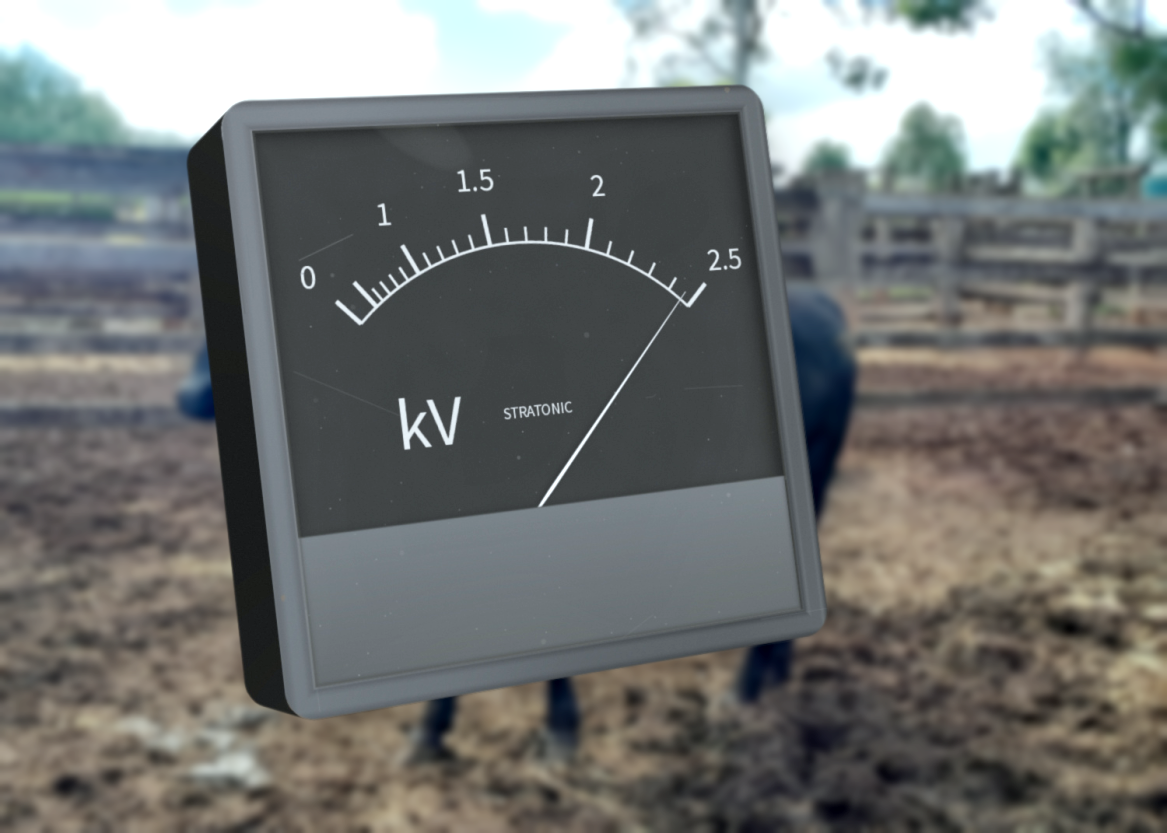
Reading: value=2.45 unit=kV
